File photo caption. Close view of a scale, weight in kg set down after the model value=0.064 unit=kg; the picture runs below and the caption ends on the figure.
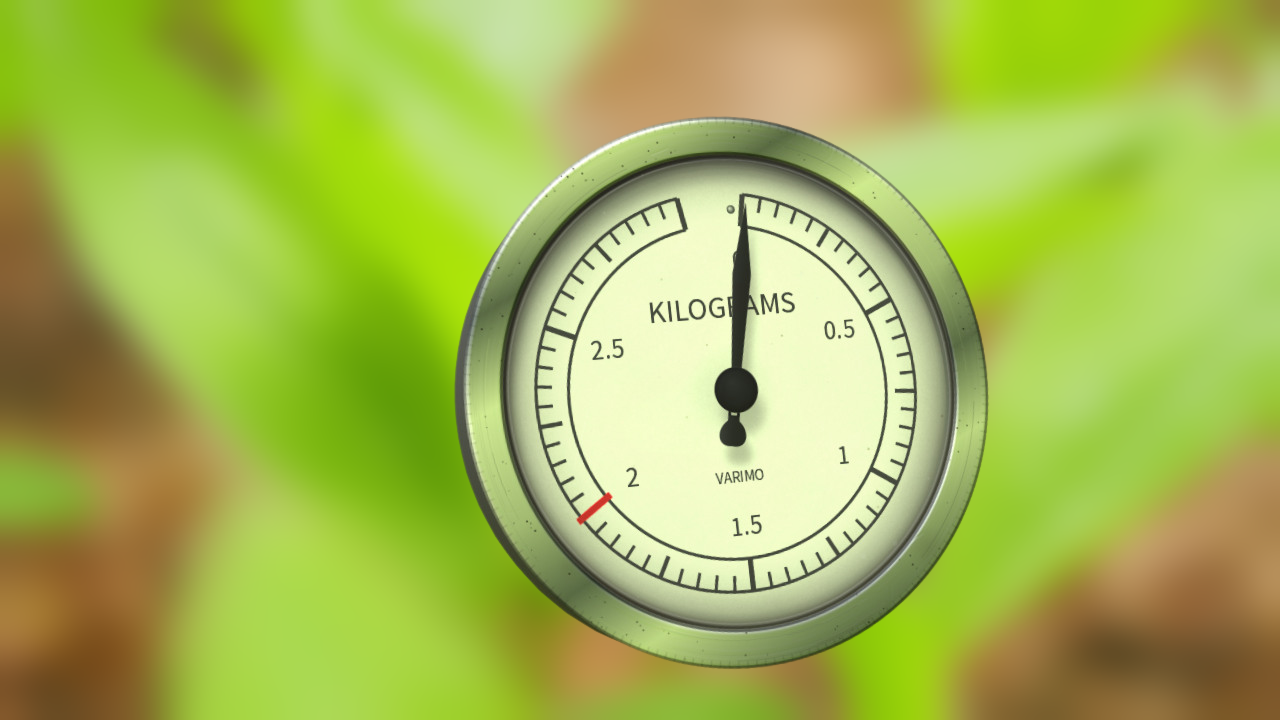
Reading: value=0 unit=kg
